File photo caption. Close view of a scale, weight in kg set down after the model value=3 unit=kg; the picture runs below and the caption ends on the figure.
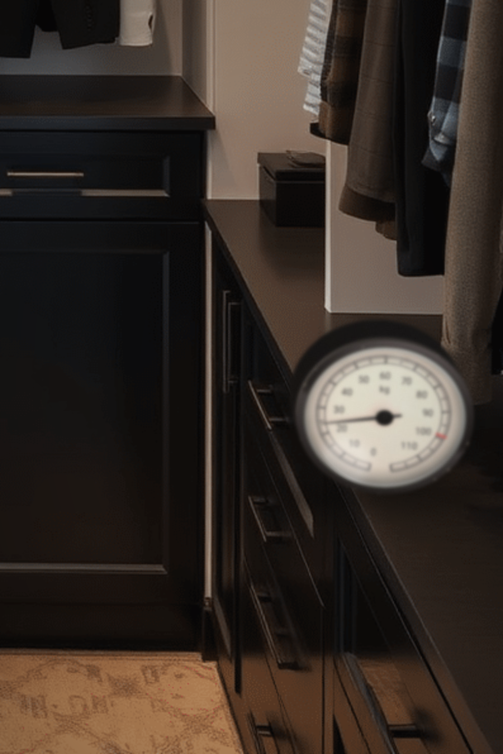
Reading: value=25 unit=kg
